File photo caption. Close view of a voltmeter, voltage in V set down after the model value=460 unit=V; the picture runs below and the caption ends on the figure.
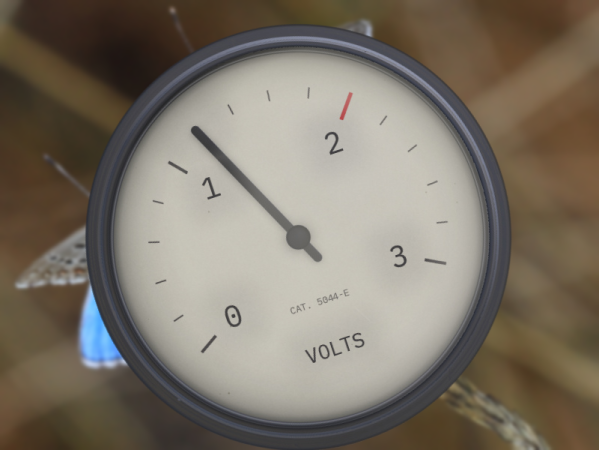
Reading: value=1.2 unit=V
